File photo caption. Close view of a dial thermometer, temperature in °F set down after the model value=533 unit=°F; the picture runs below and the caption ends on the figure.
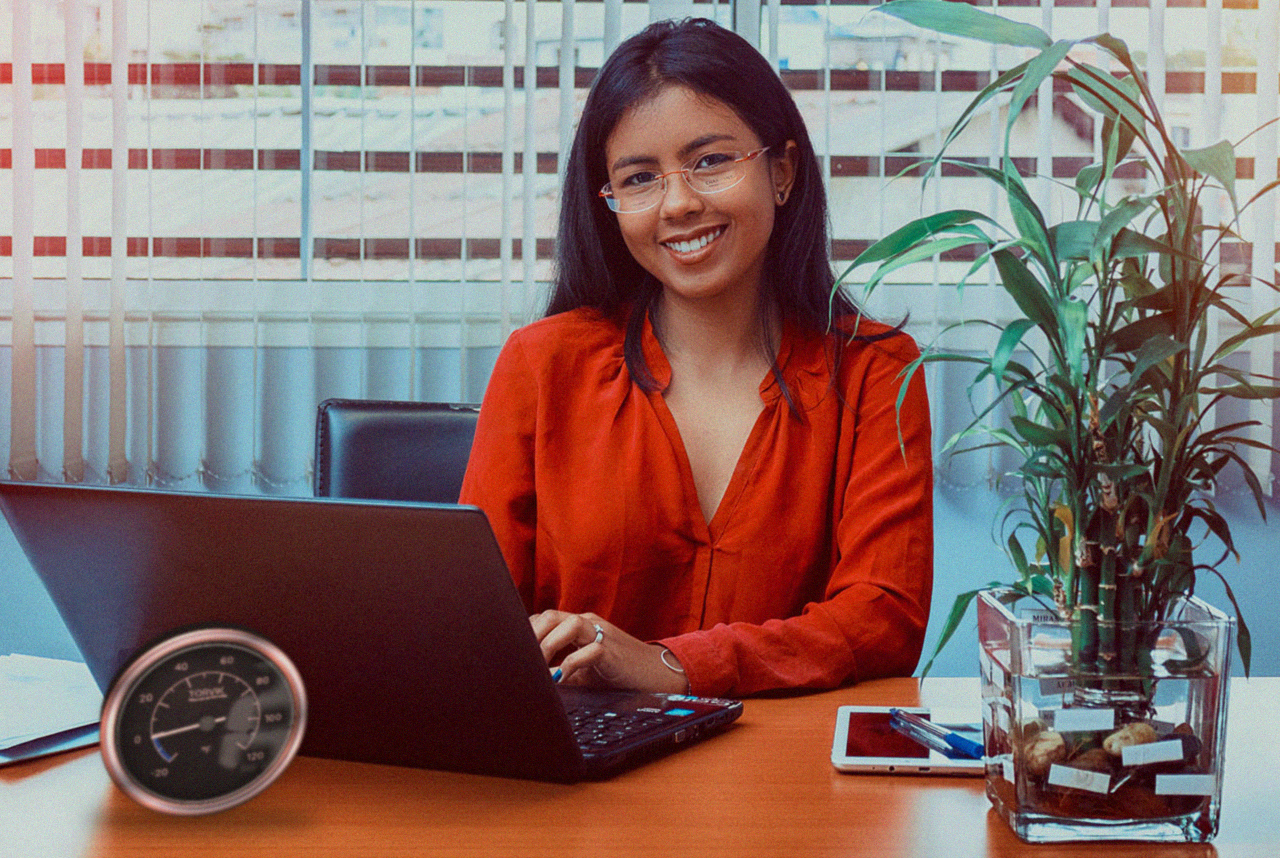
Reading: value=0 unit=°F
